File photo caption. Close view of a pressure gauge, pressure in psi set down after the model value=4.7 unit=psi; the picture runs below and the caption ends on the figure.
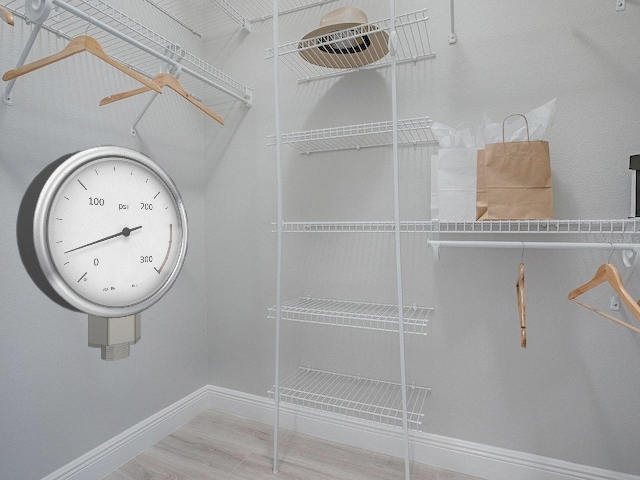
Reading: value=30 unit=psi
